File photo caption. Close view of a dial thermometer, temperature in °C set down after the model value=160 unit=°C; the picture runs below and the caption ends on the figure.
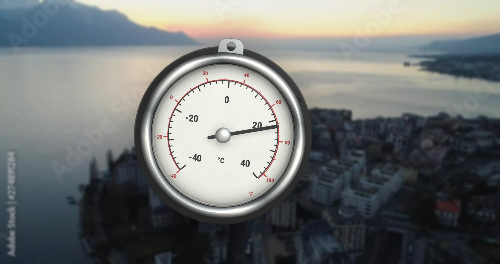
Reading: value=22 unit=°C
